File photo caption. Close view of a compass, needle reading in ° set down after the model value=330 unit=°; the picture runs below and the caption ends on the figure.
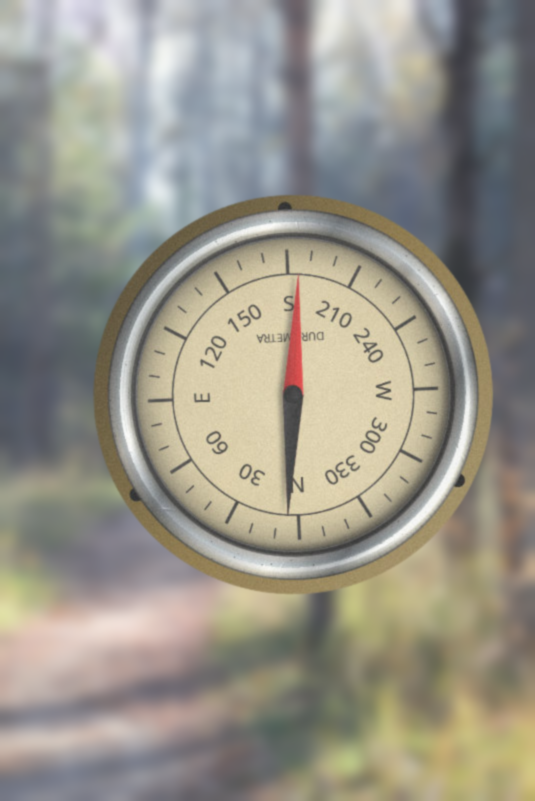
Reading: value=185 unit=°
